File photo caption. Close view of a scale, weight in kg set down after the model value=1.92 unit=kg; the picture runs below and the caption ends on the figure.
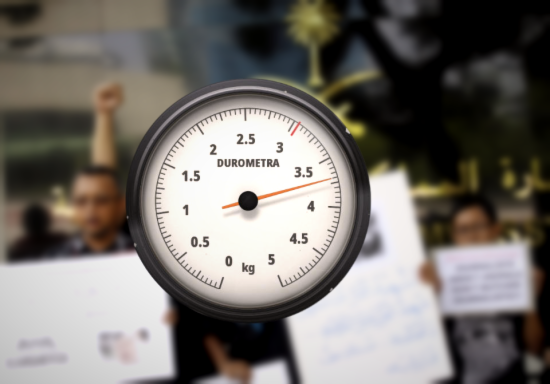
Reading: value=3.7 unit=kg
